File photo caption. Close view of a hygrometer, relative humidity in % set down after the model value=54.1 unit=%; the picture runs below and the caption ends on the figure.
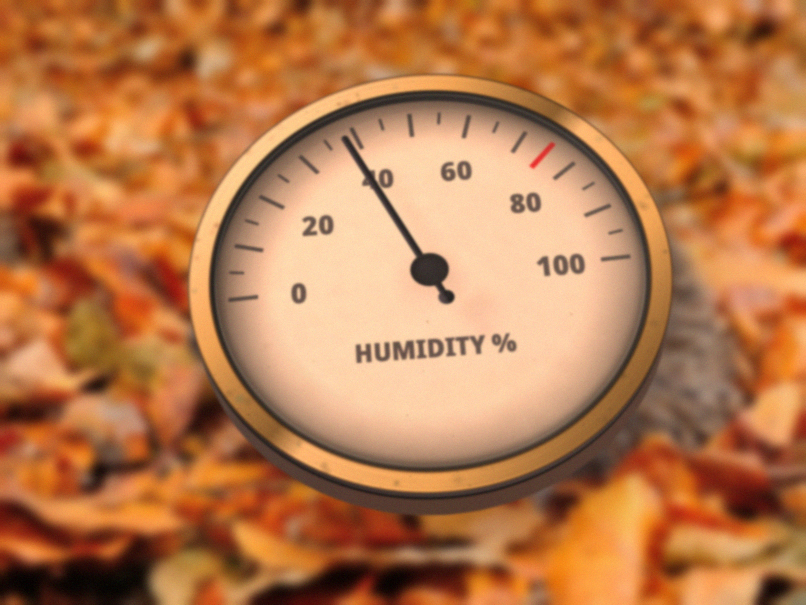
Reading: value=37.5 unit=%
